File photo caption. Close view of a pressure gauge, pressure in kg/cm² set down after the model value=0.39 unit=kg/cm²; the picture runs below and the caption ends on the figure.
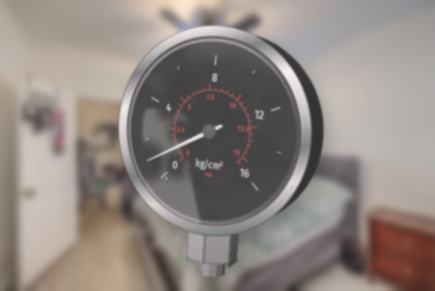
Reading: value=1 unit=kg/cm²
